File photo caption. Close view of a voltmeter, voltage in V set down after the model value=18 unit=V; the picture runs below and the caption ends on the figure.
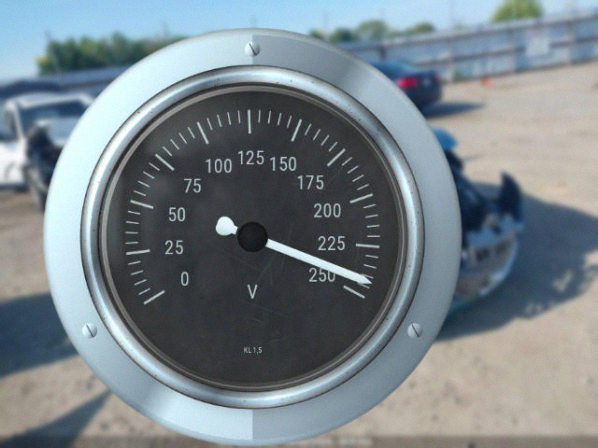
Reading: value=242.5 unit=V
